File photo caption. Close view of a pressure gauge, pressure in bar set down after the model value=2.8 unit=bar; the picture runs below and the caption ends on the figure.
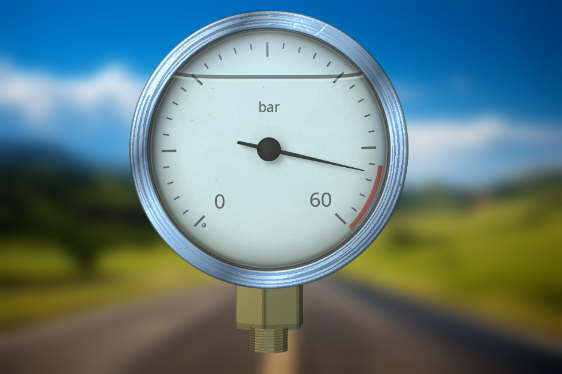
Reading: value=53 unit=bar
